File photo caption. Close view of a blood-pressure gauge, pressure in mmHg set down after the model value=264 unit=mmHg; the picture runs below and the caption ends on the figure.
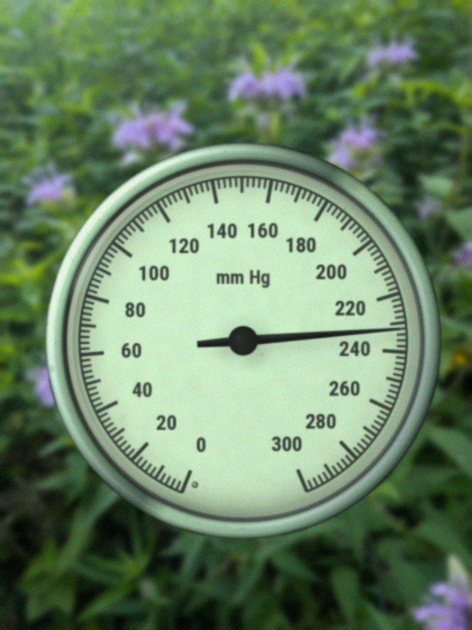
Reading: value=232 unit=mmHg
